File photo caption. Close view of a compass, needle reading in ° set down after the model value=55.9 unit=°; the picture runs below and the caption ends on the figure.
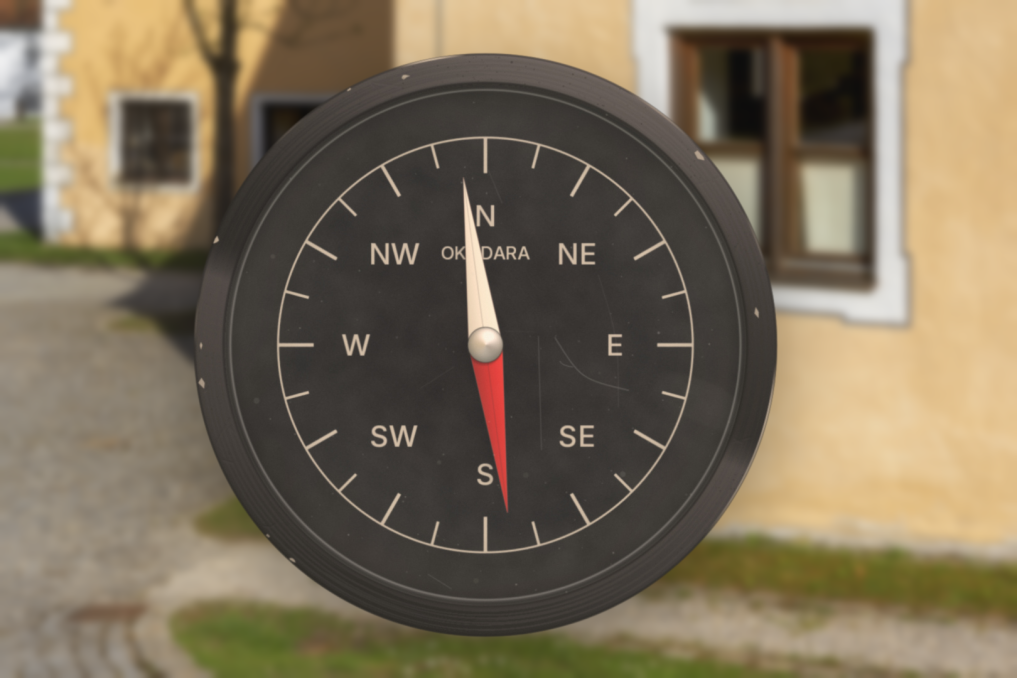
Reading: value=172.5 unit=°
